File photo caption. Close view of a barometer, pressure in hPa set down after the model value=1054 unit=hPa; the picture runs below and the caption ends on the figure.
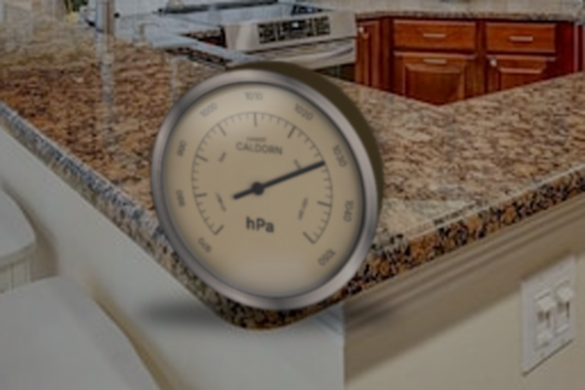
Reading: value=1030 unit=hPa
